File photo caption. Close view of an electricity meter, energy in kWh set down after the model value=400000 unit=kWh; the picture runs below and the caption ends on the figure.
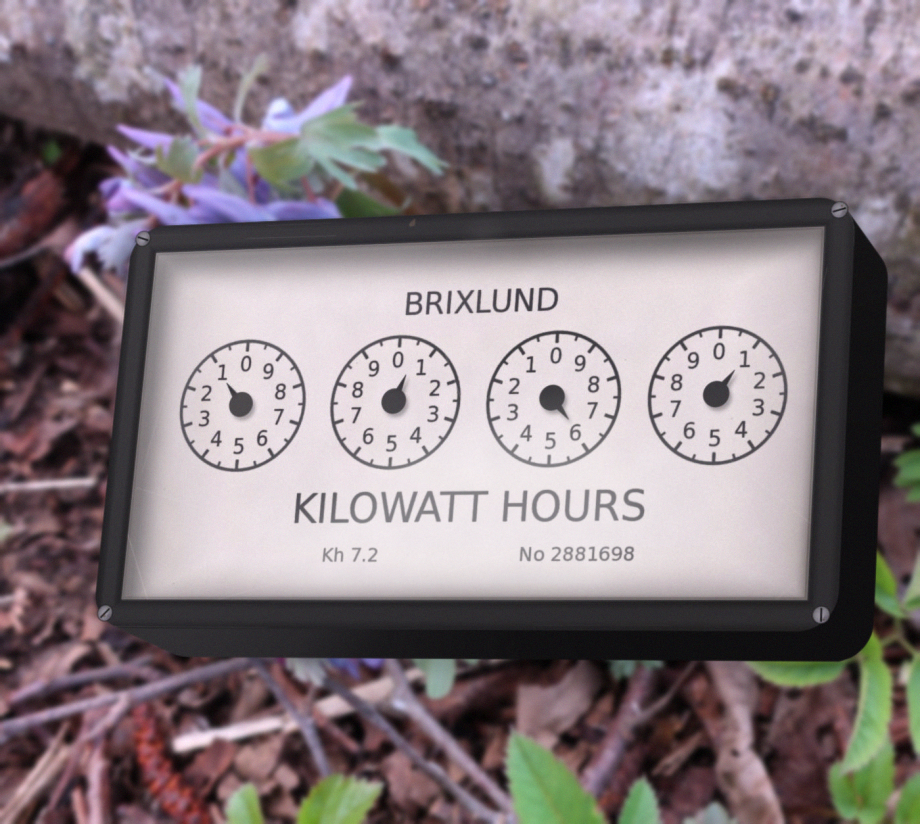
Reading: value=1061 unit=kWh
